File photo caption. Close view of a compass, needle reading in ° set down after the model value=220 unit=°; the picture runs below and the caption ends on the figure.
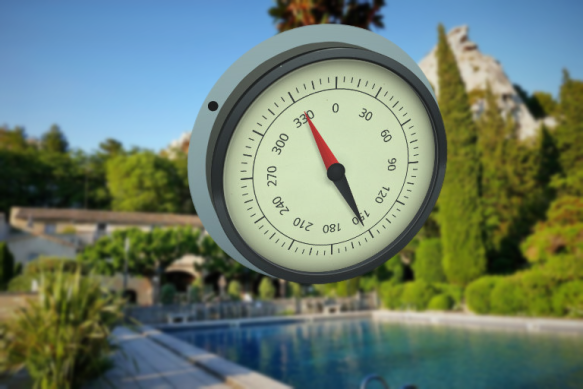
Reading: value=332.5 unit=°
